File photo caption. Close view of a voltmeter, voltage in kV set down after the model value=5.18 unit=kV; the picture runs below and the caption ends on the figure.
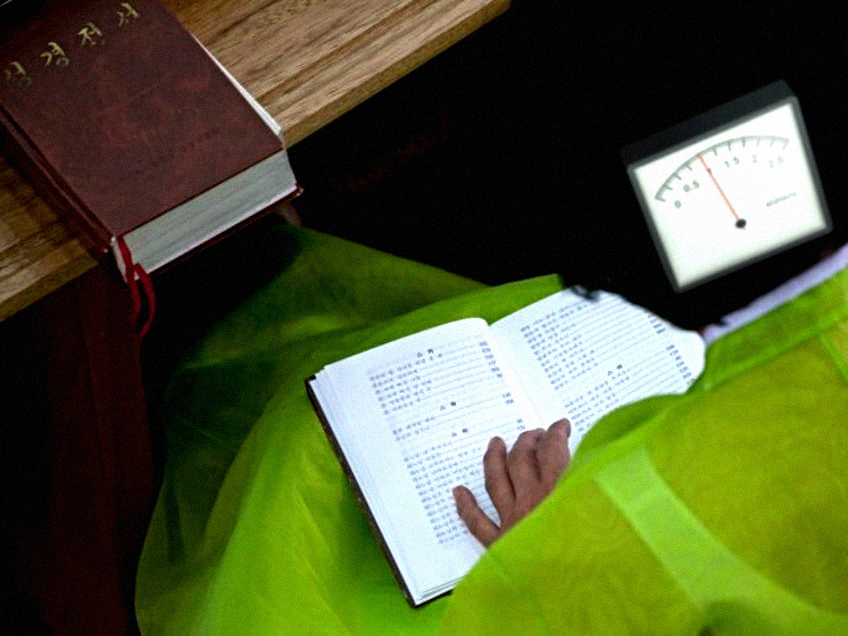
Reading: value=1 unit=kV
